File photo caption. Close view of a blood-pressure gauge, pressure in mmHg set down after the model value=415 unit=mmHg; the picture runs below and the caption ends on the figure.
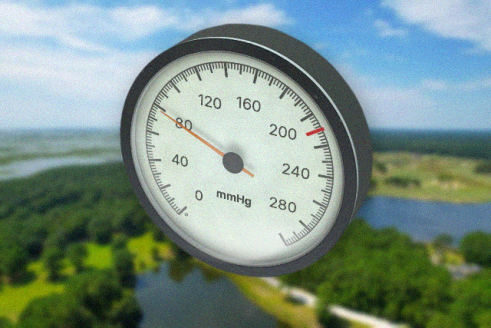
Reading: value=80 unit=mmHg
